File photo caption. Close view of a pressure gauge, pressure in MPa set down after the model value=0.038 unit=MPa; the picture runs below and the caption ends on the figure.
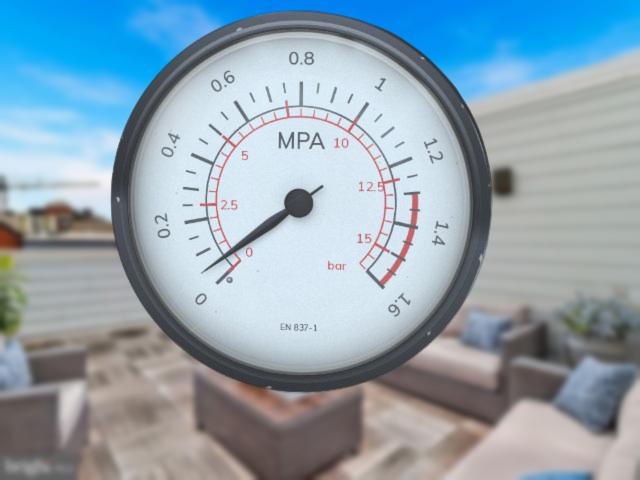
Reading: value=0.05 unit=MPa
